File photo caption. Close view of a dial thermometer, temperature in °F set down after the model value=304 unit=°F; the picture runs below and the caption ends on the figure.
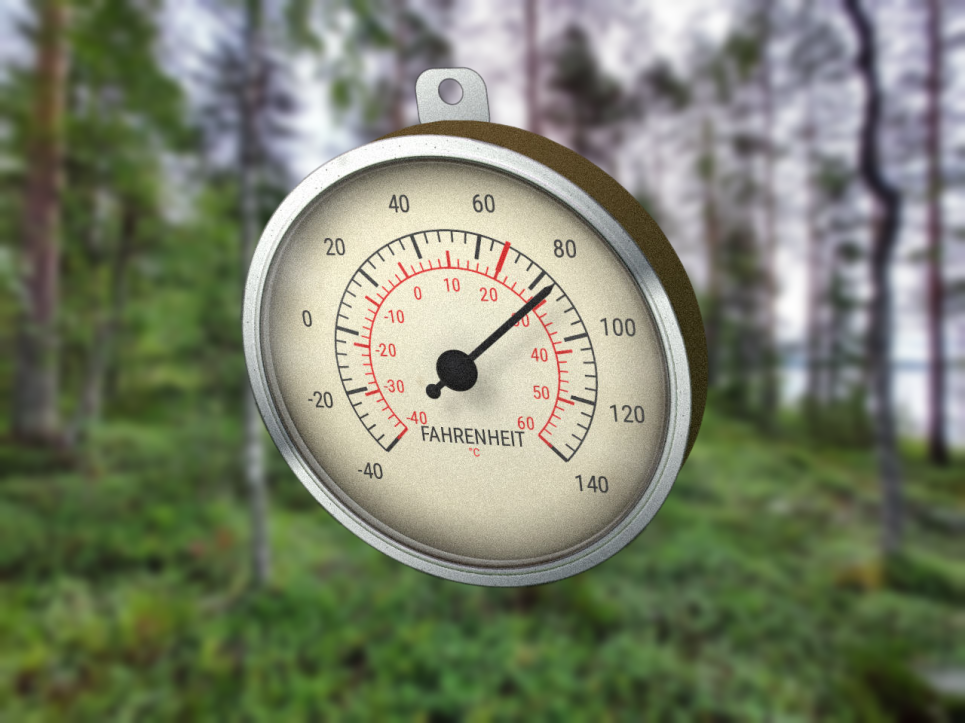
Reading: value=84 unit=°F
